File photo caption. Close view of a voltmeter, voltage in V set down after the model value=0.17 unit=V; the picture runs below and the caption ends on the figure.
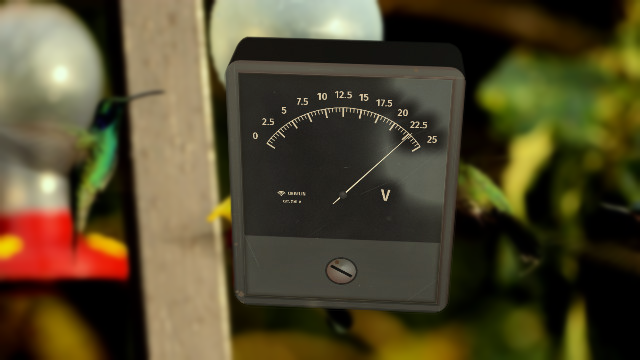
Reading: value=22.5 unit=V
